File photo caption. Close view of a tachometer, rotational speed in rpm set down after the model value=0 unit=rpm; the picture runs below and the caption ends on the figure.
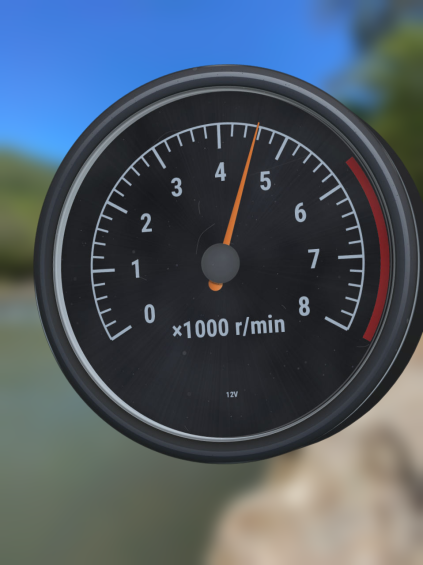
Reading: value=4600 unit=rpm
